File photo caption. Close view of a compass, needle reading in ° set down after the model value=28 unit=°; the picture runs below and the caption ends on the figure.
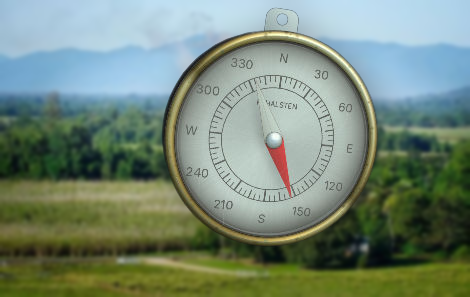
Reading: value=155 unit=°
